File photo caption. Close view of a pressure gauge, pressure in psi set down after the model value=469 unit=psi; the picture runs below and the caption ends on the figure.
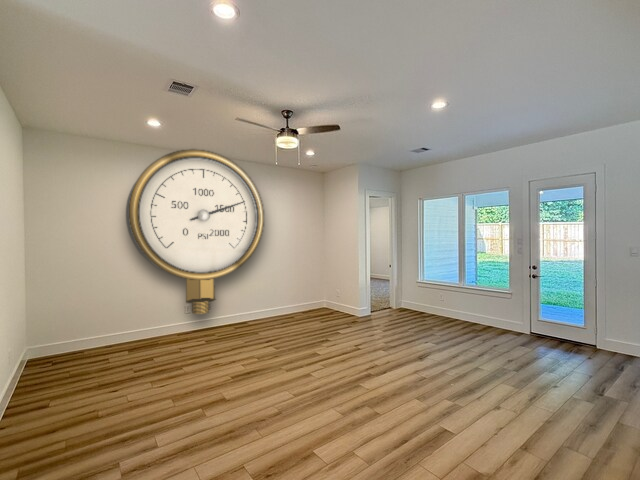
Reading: value=1500 unit=psi
